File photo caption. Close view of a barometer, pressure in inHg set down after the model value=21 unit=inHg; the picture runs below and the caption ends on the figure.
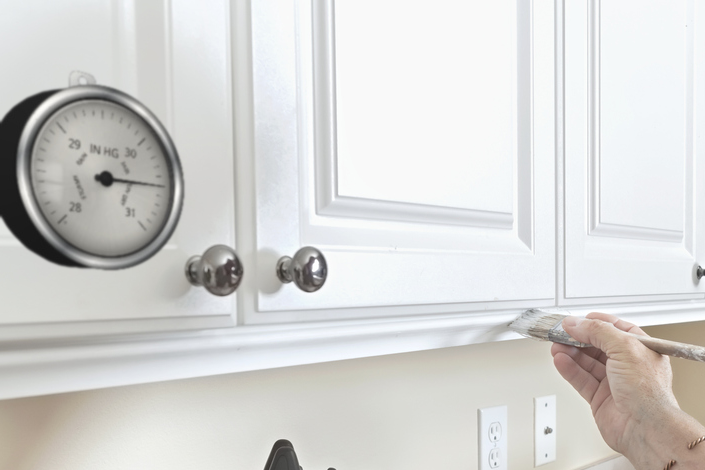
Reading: value=30.5 unit=inHg
